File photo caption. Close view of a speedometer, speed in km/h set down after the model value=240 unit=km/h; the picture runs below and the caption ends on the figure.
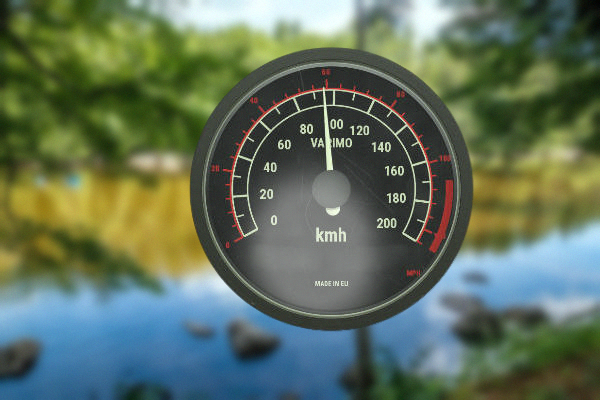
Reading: value=95 unit=km/h
